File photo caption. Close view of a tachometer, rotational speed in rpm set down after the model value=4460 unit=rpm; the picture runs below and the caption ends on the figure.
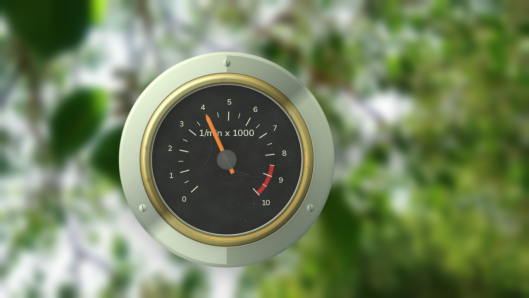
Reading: value=4000 unit=rpm
